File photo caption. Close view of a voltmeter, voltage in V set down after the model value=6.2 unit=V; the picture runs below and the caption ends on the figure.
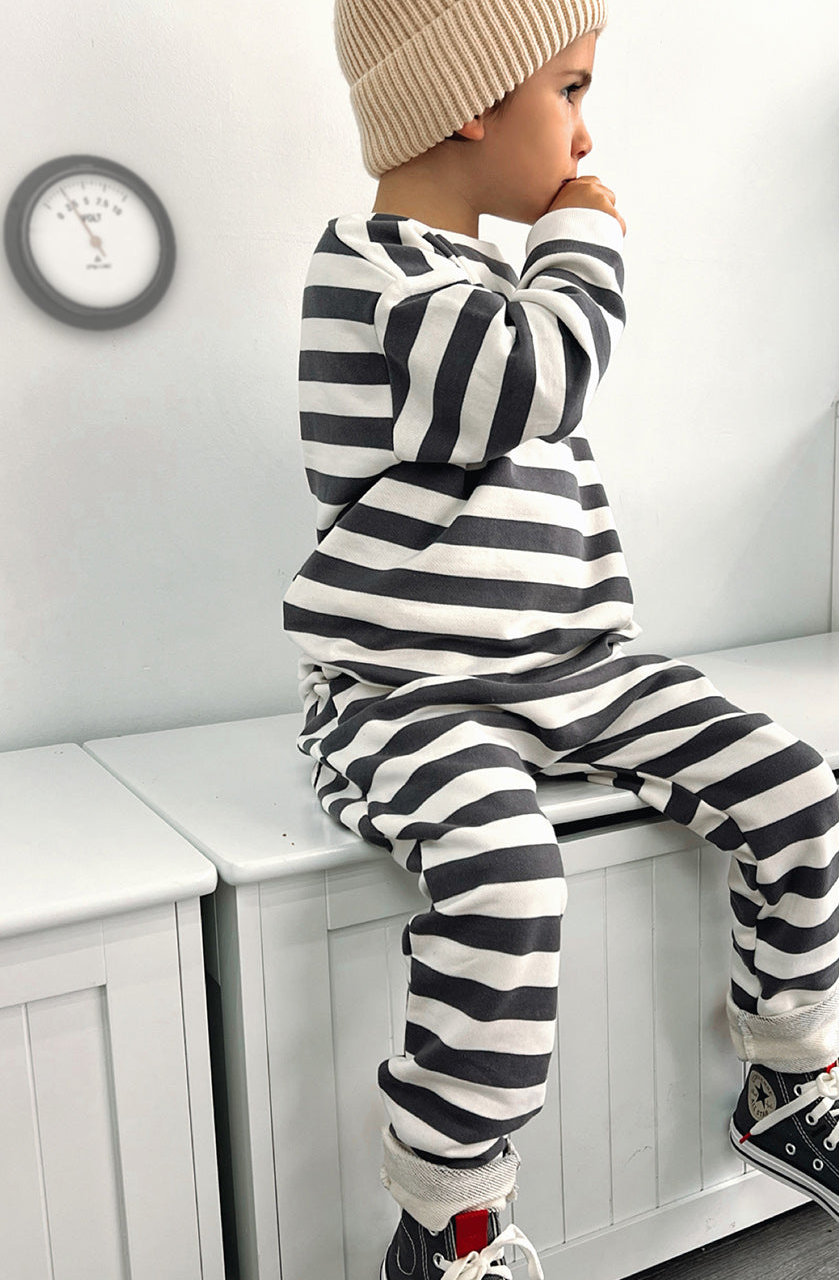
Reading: value=2.5 unit=V
